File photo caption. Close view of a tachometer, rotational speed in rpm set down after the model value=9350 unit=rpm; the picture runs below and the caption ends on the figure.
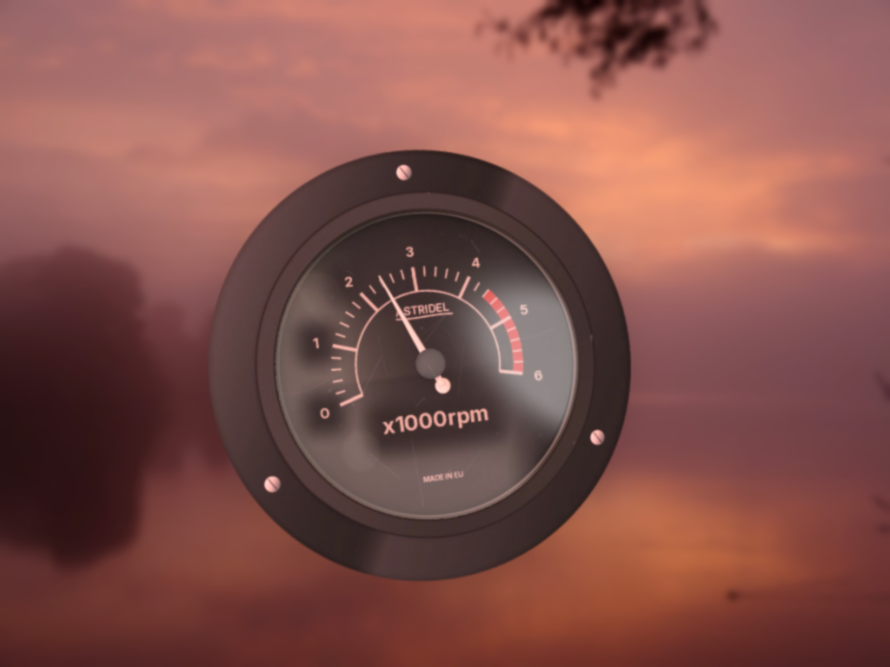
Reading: value=2400 unit=rpm
